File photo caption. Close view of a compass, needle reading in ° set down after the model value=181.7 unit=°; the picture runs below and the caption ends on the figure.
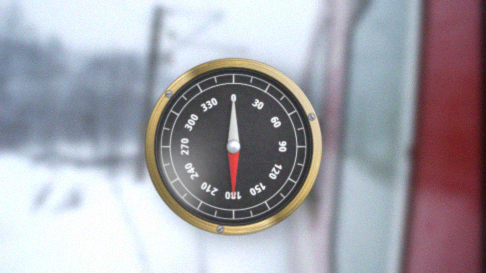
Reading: value=180 unit=°
